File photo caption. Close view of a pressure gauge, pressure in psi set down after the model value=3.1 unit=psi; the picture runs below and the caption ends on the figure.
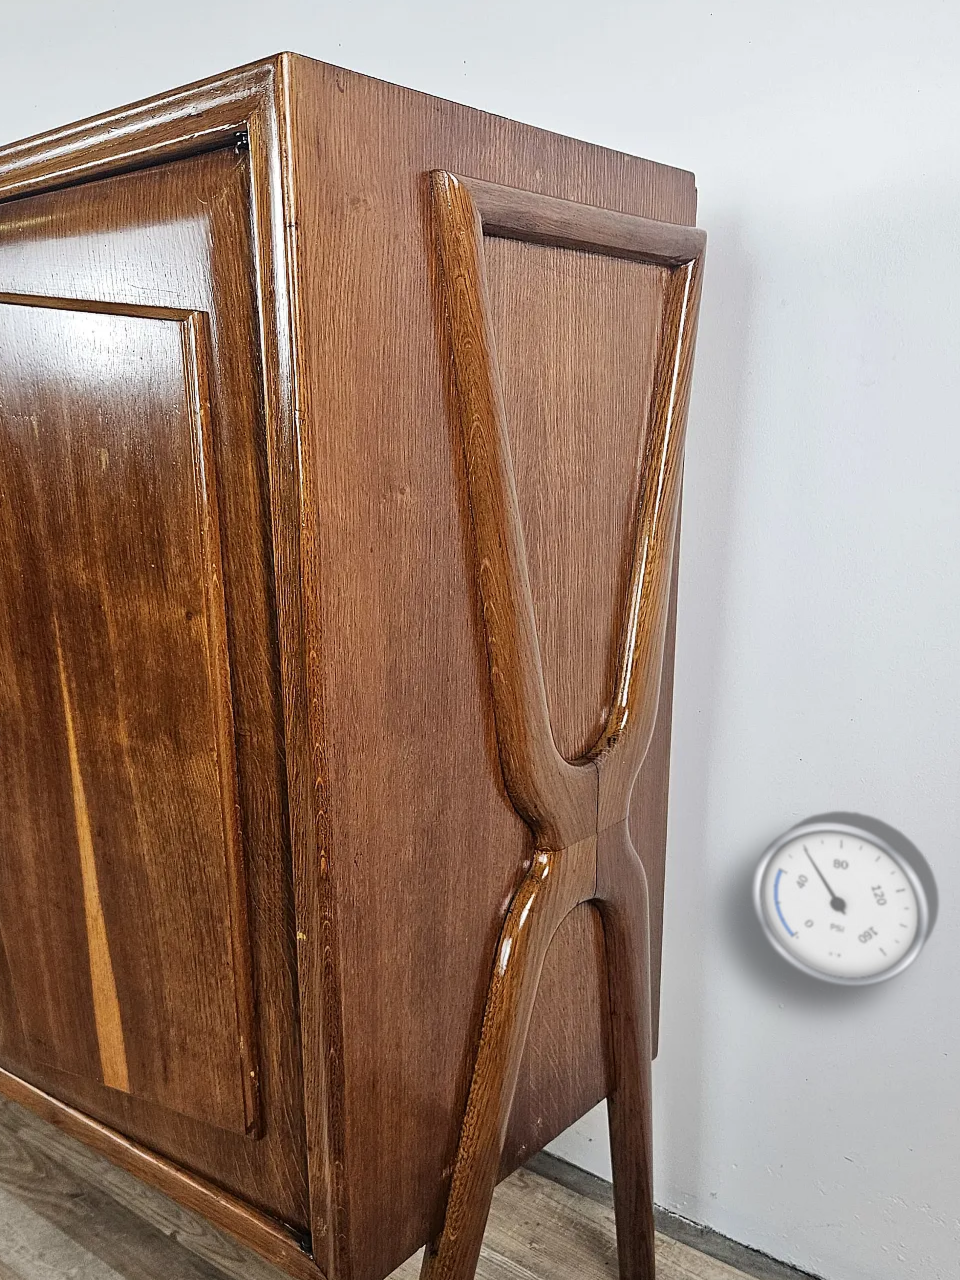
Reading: value=60 unit=psi
